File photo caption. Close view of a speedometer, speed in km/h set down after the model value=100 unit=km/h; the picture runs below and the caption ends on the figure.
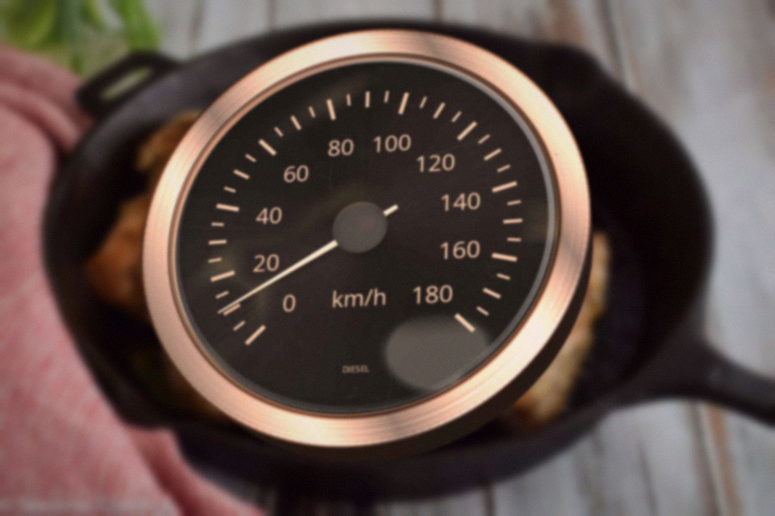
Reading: value=10 unit=km/h
